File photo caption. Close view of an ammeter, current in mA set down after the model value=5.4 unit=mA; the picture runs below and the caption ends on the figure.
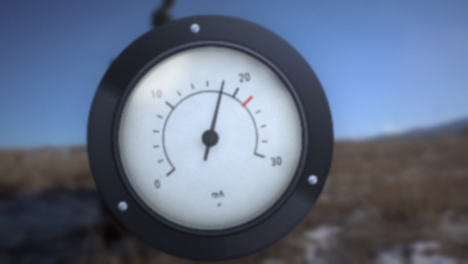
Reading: value=18 unit=mA
